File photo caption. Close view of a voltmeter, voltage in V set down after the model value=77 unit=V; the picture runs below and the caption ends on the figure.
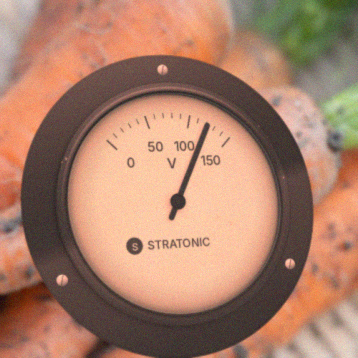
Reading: value=120 unit=V
